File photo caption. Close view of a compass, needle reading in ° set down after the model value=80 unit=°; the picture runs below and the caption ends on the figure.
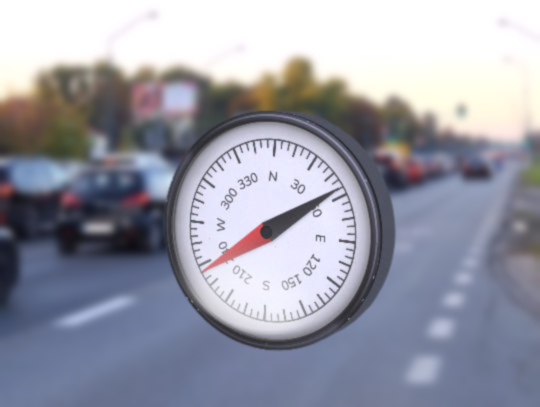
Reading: value=235 unit=°
